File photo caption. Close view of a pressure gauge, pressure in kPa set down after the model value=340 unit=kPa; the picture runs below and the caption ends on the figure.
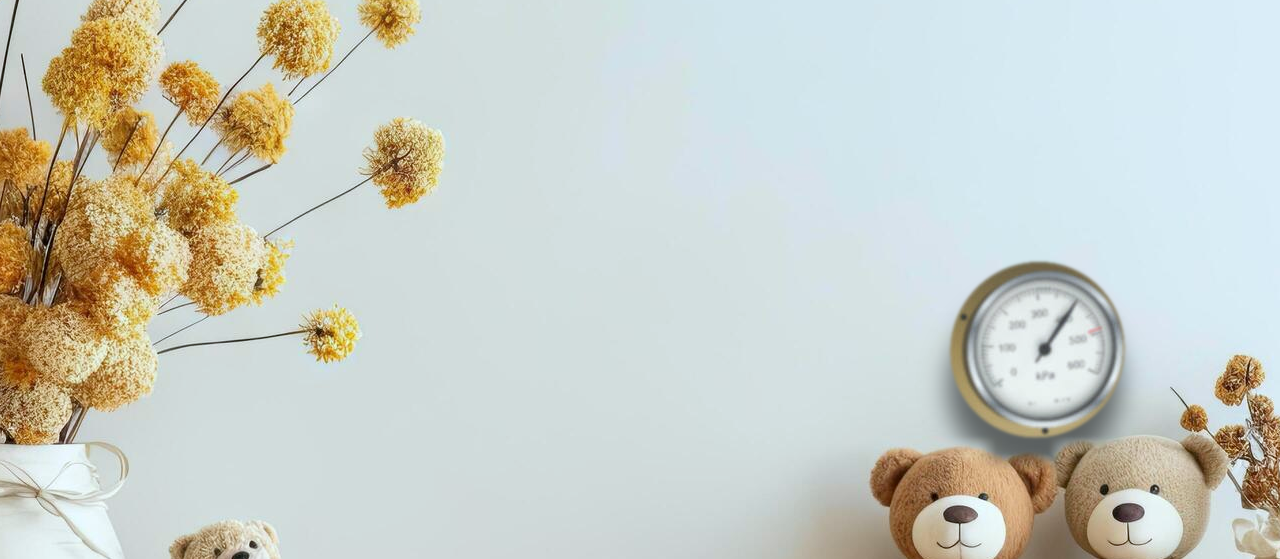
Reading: value=400 unit=kPa
